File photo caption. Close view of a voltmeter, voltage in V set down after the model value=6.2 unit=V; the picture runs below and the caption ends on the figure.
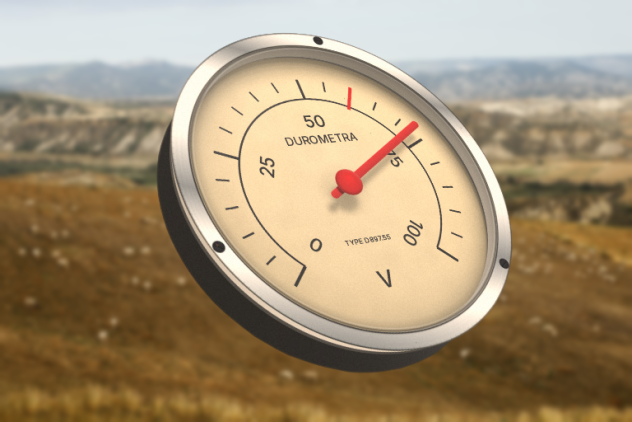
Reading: value=72.5 unit=V
